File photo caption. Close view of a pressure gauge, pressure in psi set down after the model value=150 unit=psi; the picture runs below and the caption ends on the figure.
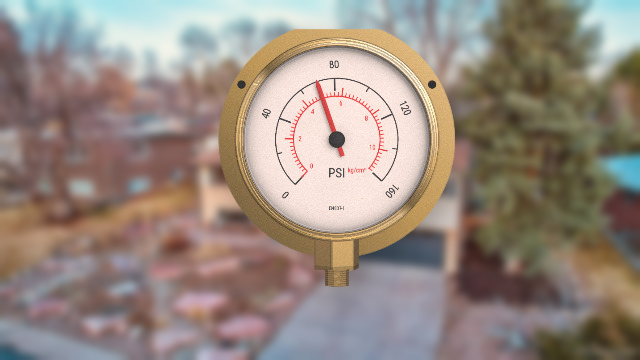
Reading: value=70 unit=psi
